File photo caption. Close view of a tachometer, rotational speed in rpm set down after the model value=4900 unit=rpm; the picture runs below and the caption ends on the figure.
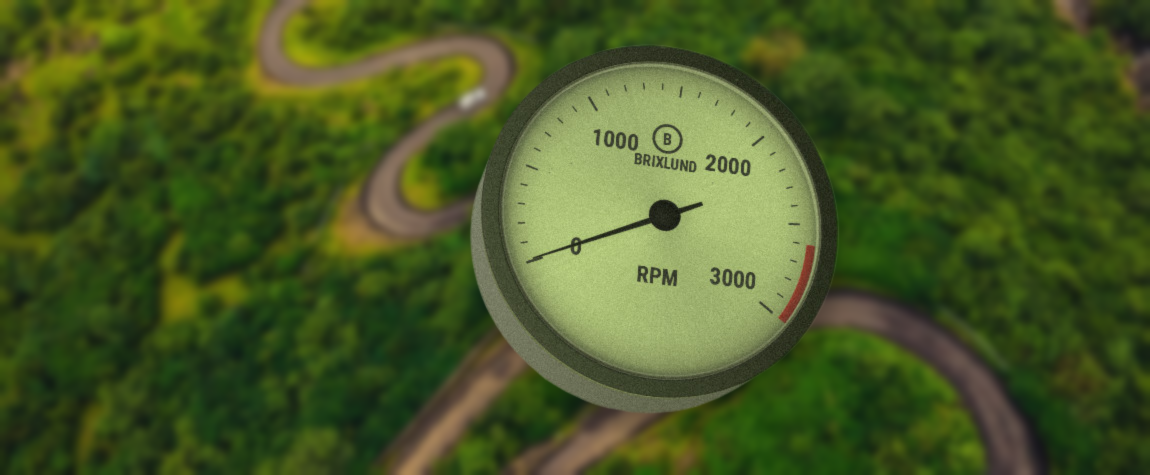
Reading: value=0 unit=rpm
